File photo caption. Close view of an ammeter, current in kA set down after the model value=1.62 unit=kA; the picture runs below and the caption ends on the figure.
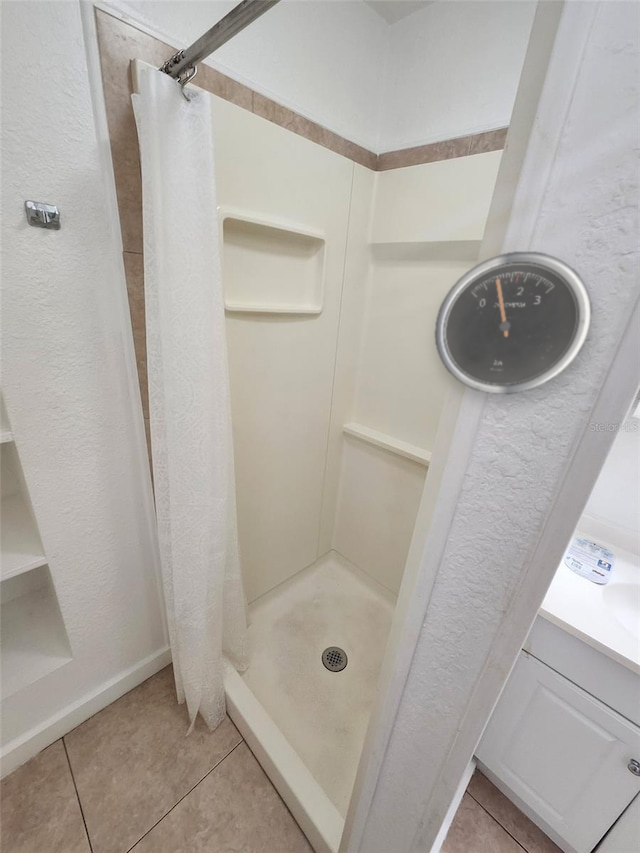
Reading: value=1 unit=kA
